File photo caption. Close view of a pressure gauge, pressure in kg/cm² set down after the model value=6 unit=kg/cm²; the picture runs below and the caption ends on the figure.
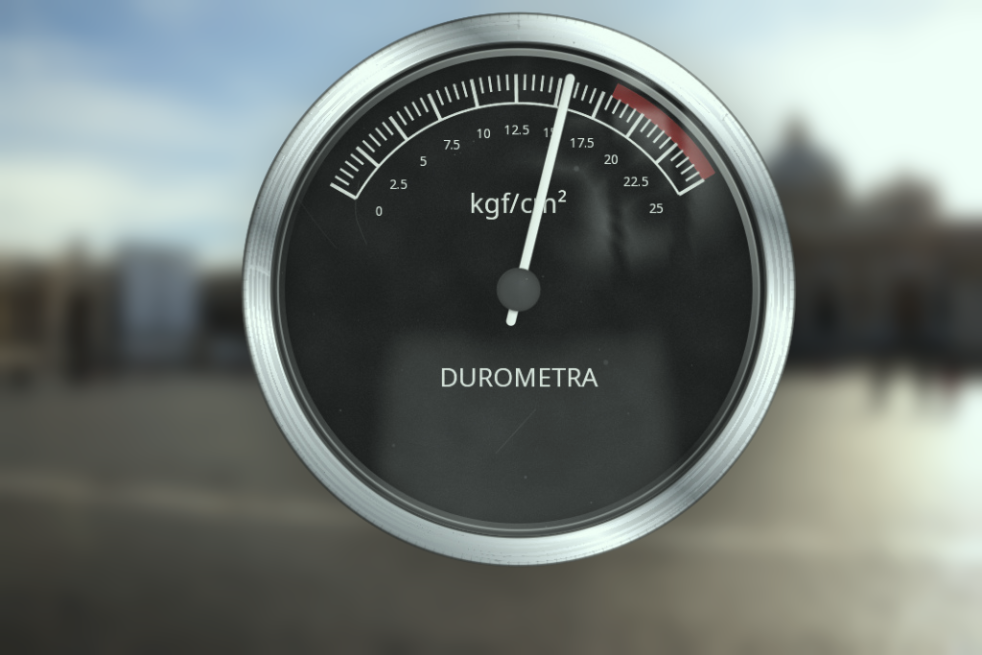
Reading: value=15.5 unit=kg/cm²
